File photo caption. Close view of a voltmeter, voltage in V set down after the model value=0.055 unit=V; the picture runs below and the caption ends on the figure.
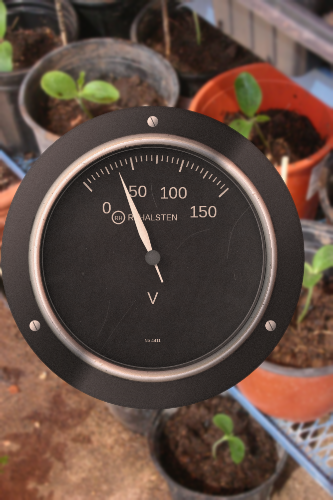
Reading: value=35 unit=V
